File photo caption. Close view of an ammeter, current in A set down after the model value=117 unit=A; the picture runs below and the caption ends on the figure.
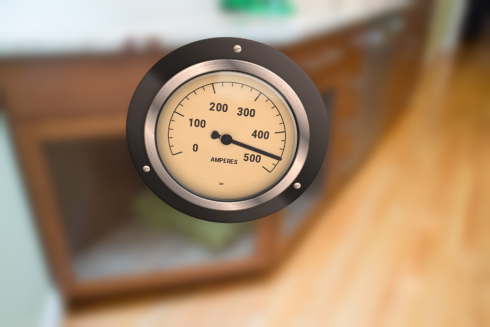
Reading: value=460 unit=A
